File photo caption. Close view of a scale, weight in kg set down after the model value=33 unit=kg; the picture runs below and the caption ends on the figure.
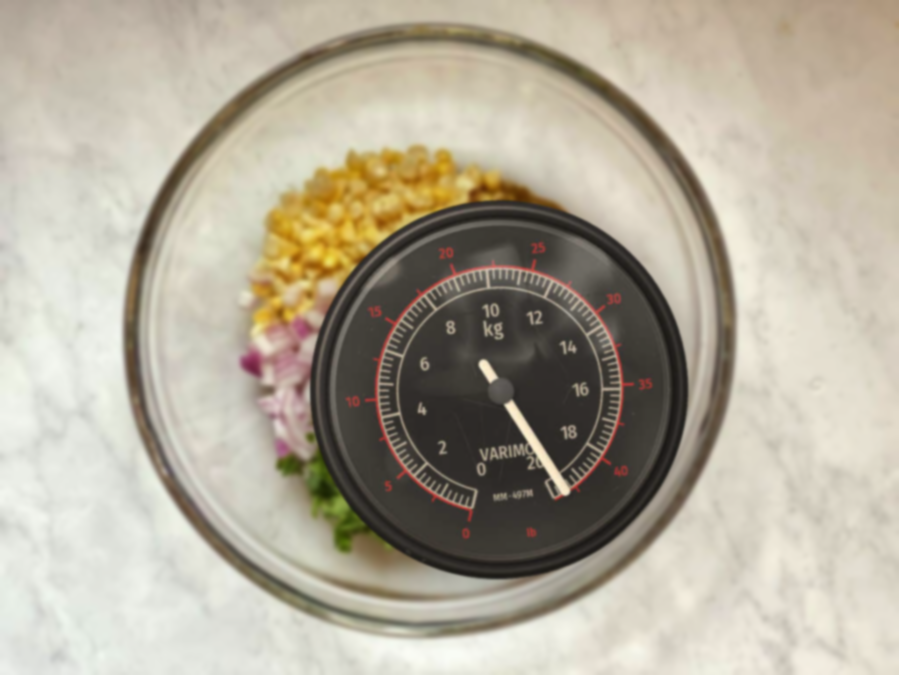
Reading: value=19.6 unit=kg
